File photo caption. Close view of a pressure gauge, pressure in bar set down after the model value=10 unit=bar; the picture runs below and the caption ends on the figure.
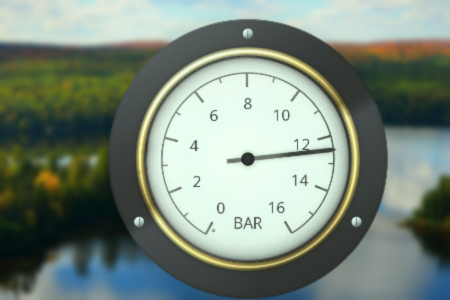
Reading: value=12.5 unit=bar
